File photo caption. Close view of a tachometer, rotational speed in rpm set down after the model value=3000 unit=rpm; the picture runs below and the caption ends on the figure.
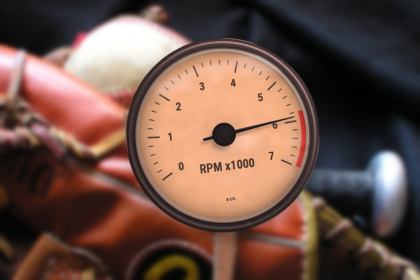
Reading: value=5900 unit=rpm
